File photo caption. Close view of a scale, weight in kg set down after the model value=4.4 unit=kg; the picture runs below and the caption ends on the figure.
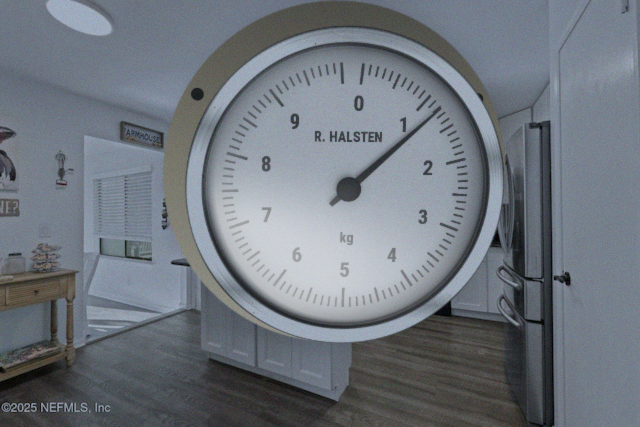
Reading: value=1.2 unit=kg
